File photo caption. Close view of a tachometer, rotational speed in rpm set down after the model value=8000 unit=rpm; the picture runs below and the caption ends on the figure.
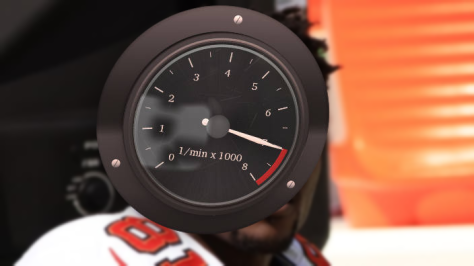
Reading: value=7000 unit=rpm
